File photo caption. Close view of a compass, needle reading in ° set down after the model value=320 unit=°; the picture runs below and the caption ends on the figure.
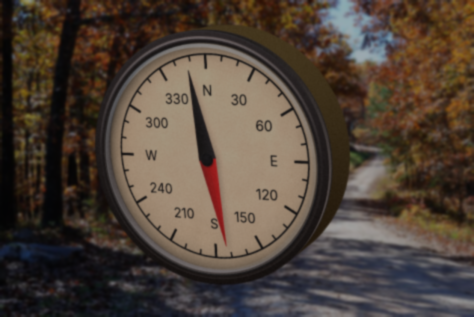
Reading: value=170 unit=°
